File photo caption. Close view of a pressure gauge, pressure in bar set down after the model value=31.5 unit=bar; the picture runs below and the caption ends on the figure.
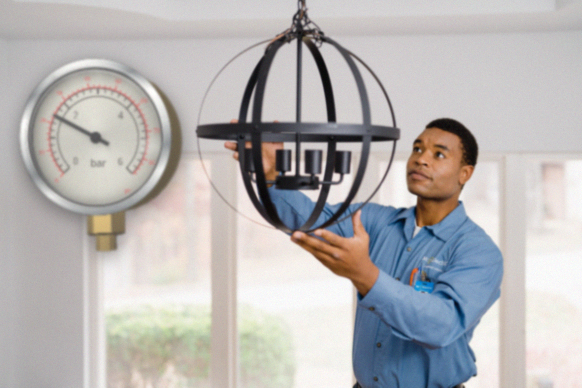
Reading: value=1.6 unit=bar
